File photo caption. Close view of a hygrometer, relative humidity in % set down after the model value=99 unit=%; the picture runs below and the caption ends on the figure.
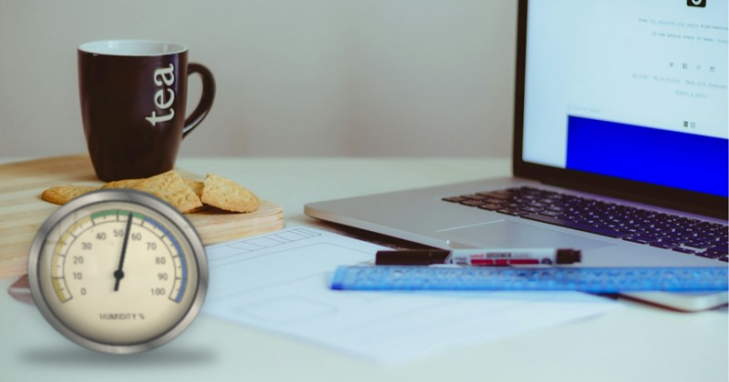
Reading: value=55 unit=%
